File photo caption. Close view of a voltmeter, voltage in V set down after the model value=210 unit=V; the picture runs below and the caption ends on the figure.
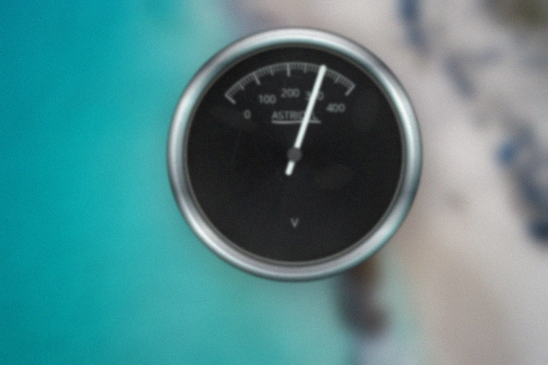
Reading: value=300 unit=V
